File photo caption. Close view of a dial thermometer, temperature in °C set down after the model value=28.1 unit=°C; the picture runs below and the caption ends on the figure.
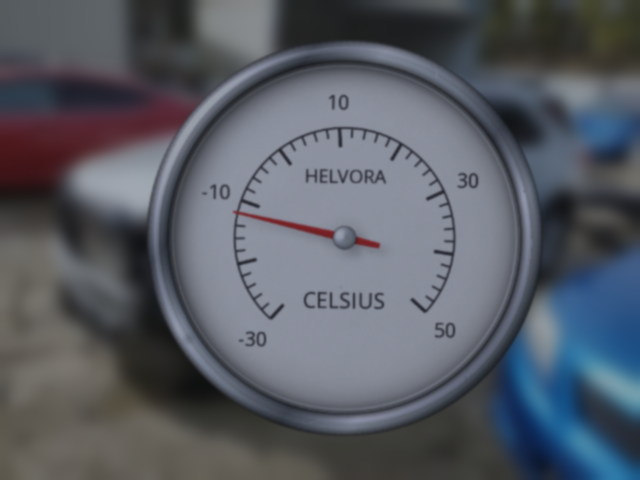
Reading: value=-12 unit=°C
